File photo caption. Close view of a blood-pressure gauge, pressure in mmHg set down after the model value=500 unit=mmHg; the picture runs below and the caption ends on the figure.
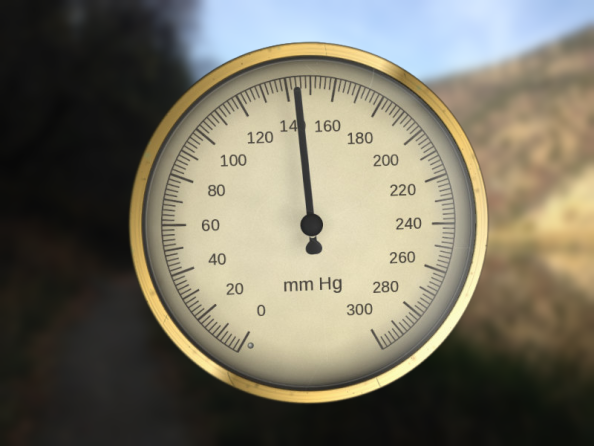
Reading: value=144 unit=mmHg
